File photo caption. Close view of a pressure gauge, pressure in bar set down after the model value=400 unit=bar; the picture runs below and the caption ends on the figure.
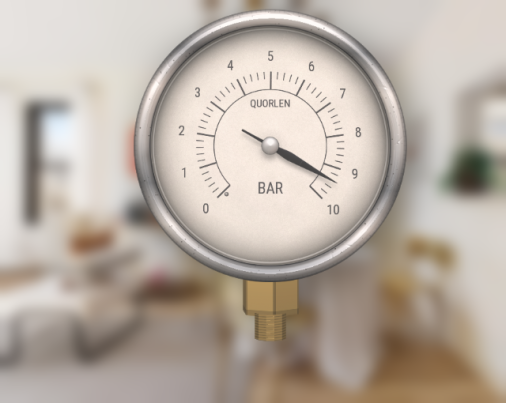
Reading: value=9.4 unit=bar
